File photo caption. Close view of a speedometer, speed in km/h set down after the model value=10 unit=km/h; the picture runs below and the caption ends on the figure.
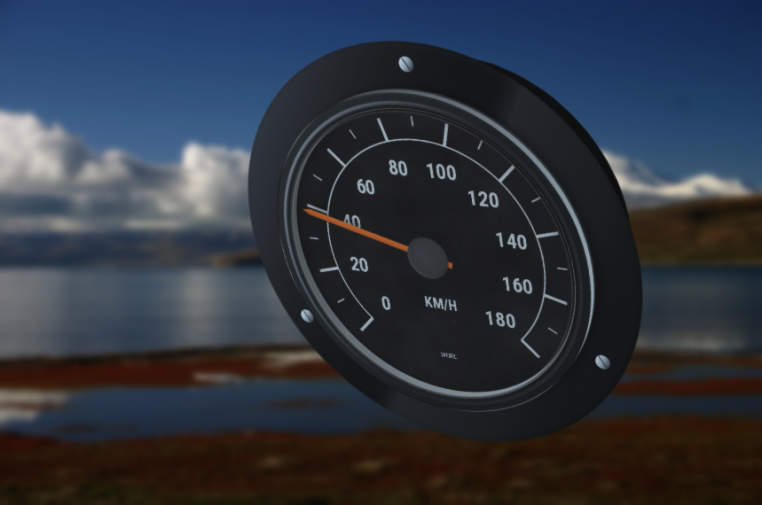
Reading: value=40 unit=km/h
